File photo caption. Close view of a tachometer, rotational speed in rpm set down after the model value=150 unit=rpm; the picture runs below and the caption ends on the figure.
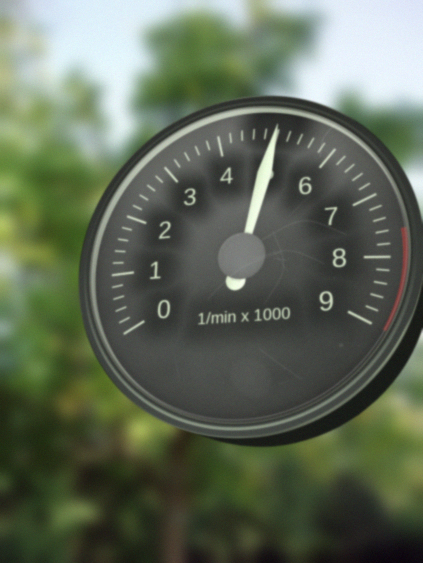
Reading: value=5000 unit=rpm
